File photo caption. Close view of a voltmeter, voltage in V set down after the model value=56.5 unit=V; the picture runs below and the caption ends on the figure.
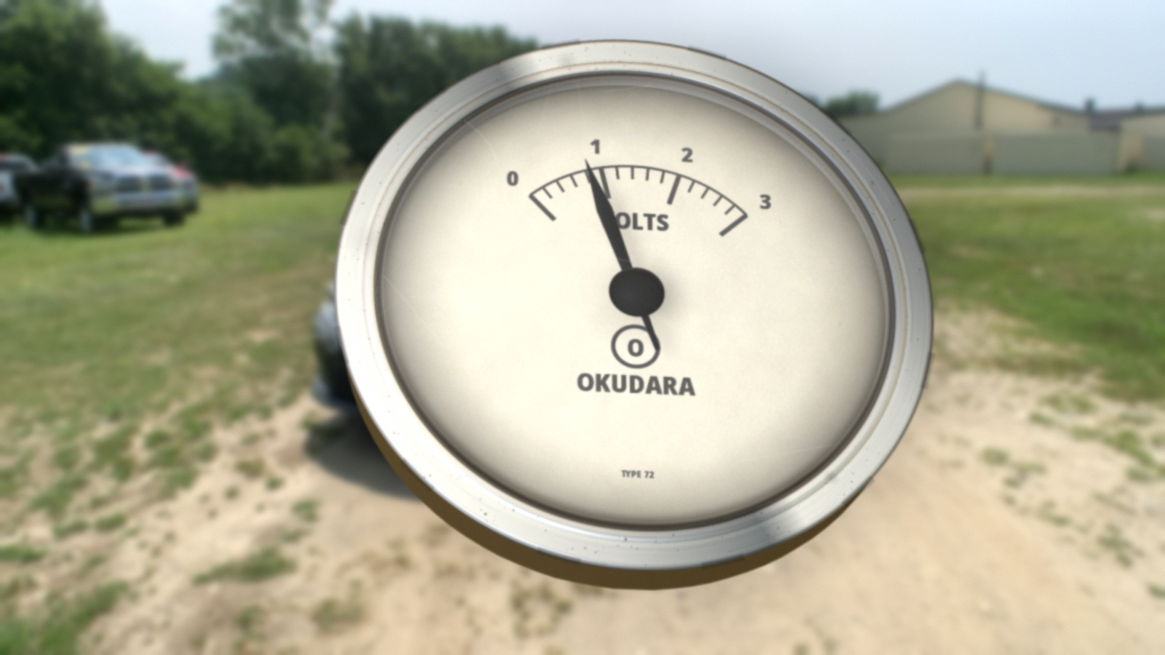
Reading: value=0.8 unit=V
